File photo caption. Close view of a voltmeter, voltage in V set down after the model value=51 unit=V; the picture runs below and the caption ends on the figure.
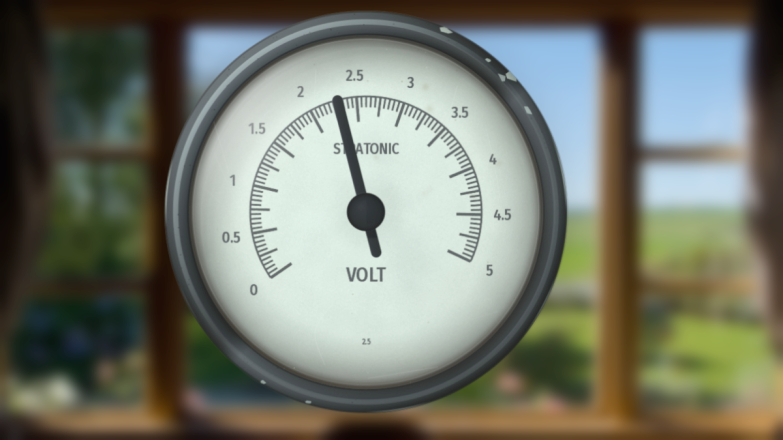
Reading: value=2.3 unit=V
